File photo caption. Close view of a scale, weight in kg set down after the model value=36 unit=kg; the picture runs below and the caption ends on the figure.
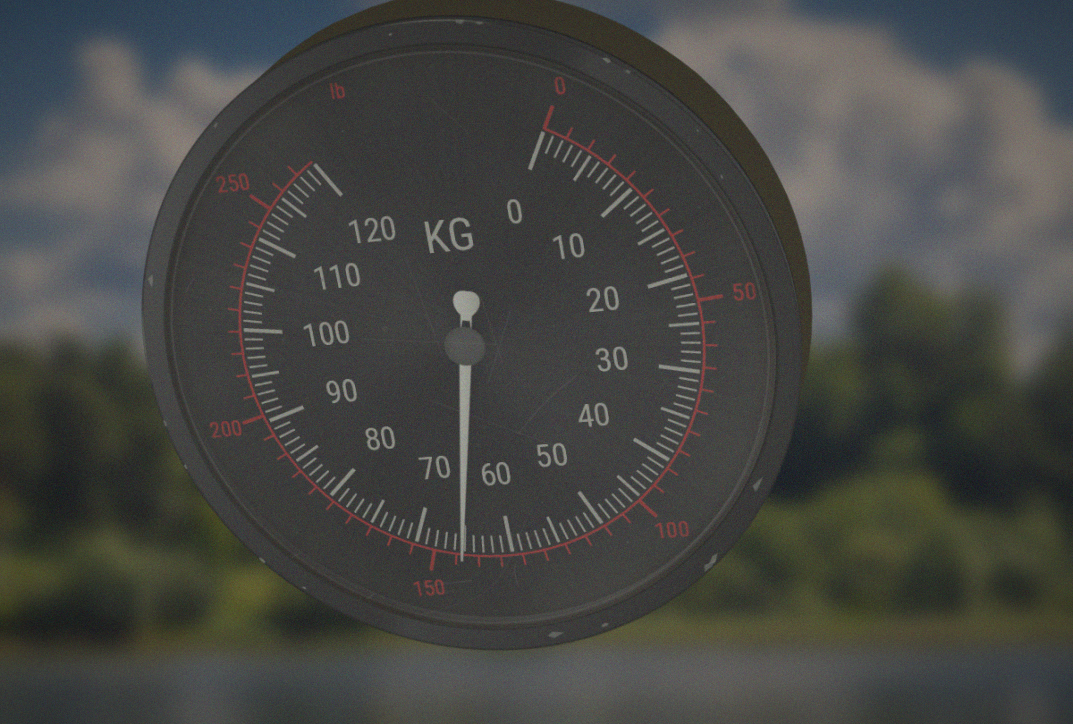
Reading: value=65 unit=kg
